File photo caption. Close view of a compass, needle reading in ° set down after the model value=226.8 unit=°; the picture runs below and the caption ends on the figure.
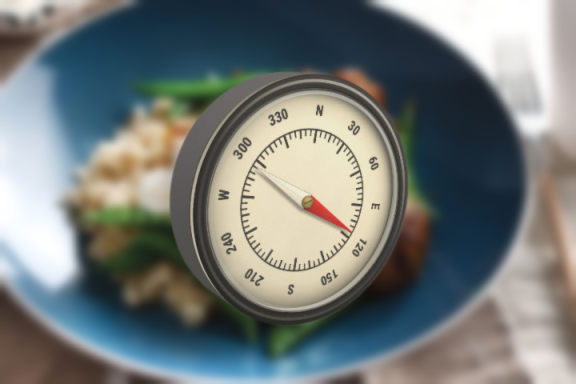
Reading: value=115 unit=°
